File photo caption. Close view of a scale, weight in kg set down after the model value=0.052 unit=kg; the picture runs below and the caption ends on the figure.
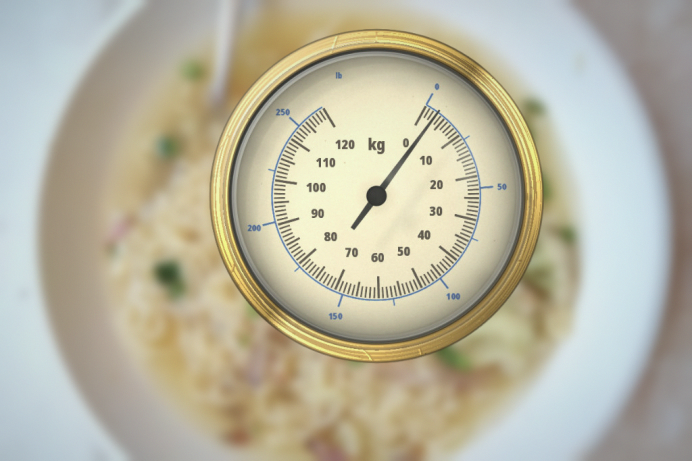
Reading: value=3 unit=kg
